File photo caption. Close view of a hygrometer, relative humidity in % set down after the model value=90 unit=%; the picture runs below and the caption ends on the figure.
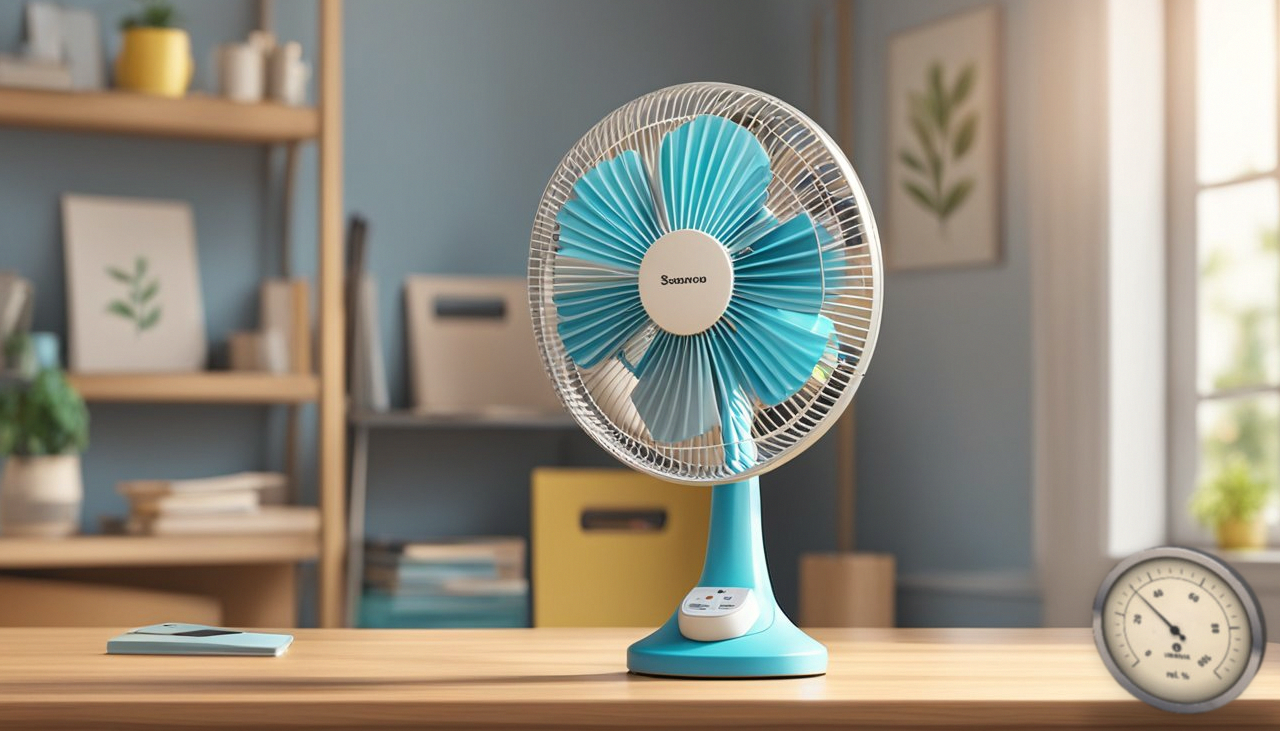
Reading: value=32 unit=%
